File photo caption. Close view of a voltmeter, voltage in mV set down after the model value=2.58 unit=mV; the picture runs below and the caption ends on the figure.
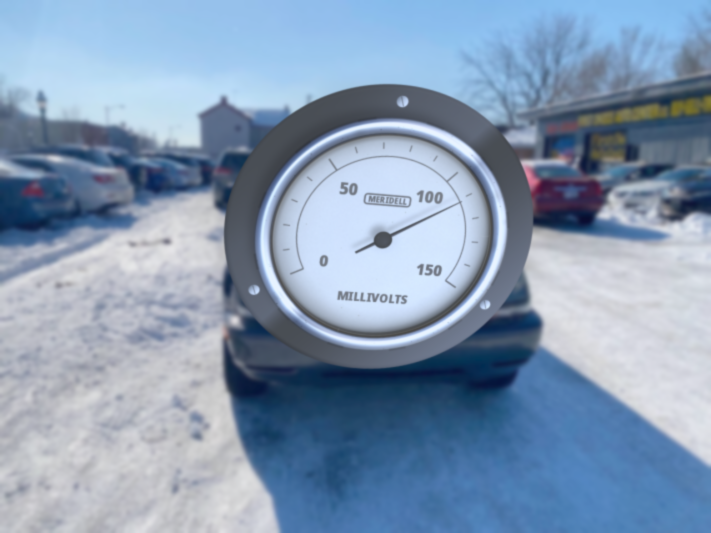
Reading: value=110 unit=mV
